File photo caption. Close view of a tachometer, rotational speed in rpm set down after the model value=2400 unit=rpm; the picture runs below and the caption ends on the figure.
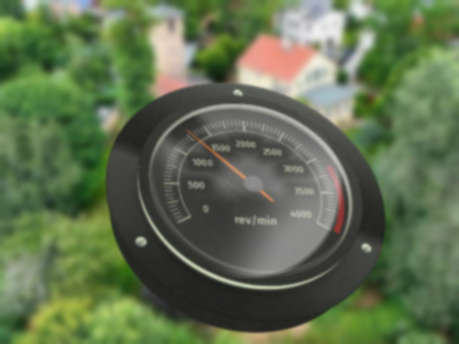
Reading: value=1250 unit=rpm
